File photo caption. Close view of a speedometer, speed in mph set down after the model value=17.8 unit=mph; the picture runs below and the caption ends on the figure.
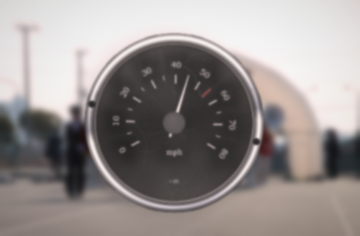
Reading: value=45 unit=mph
